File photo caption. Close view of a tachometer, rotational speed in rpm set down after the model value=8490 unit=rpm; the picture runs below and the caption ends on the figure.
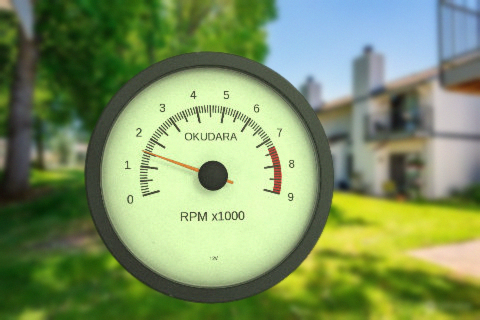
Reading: value=1500 unit=rpm
